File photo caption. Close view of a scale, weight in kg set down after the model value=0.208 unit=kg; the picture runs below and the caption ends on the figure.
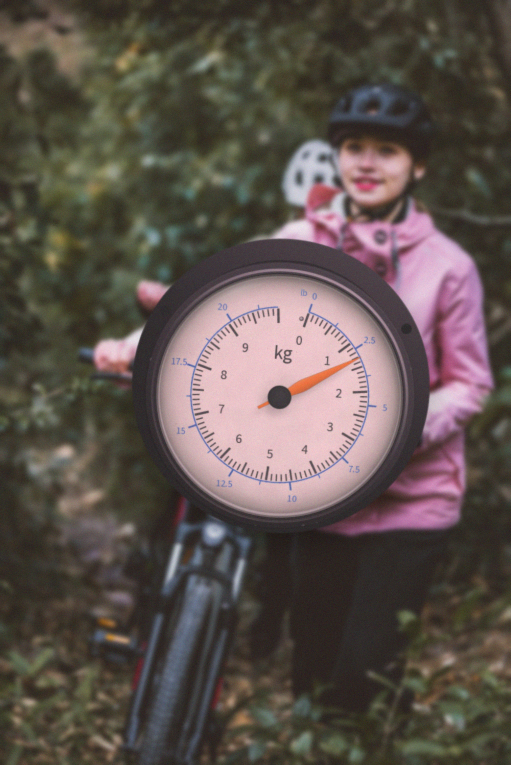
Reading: value=1.3 unit=kg
